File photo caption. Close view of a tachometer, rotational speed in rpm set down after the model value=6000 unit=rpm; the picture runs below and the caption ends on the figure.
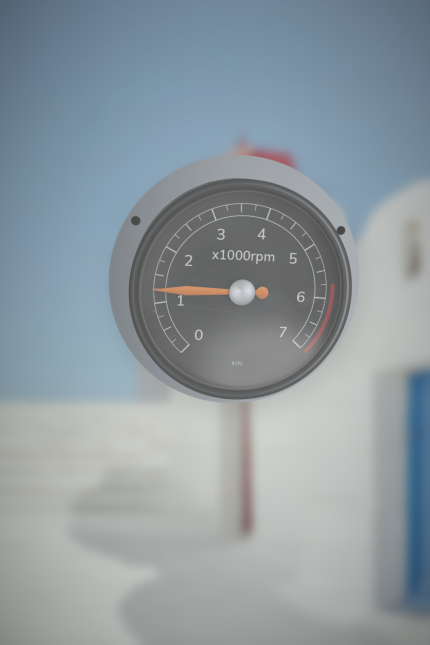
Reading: value=1250 unit=rpm
